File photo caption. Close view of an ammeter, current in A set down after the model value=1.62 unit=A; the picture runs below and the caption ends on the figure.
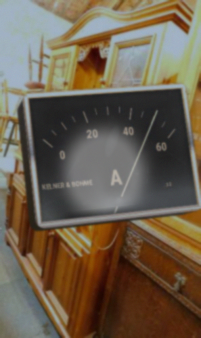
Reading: value=50 unit=A
